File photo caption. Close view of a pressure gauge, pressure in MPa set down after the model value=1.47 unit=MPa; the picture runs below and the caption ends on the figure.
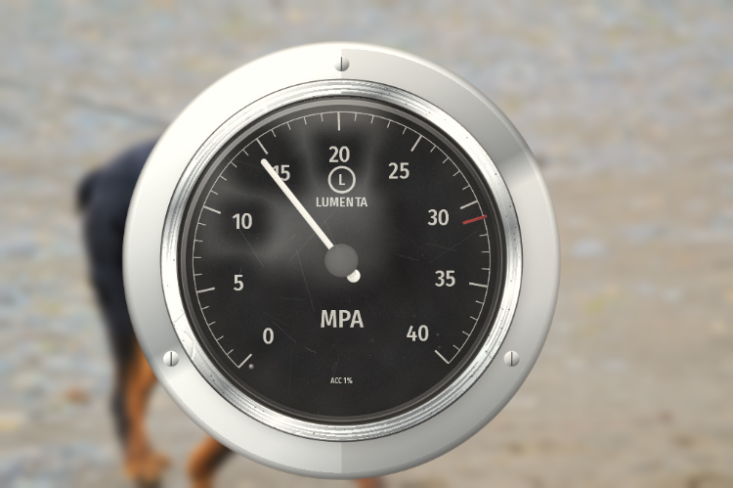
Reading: value=14.5 unit=MPa
